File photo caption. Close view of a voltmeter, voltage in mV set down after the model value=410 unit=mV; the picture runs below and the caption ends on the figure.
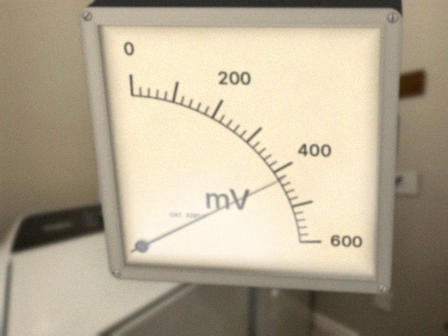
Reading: value=420 unit=mV
